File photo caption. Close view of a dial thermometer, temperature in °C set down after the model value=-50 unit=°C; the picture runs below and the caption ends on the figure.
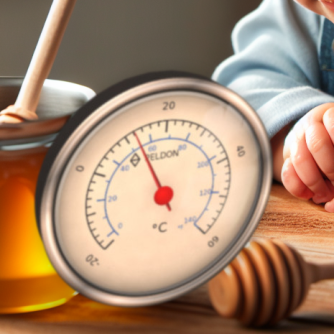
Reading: value=12 unit=°C
